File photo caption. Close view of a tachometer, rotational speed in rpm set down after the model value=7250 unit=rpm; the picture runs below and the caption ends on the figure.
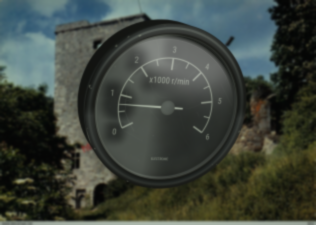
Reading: value=750 unit=rpm
